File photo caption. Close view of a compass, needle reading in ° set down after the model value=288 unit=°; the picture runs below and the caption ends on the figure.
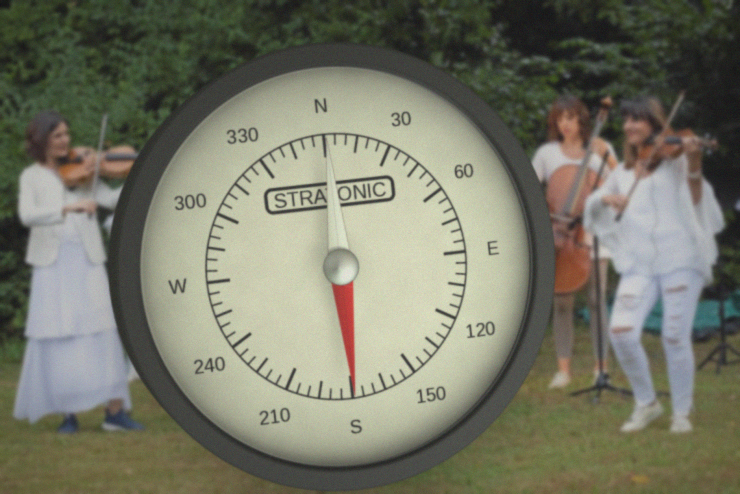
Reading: value=180 unit=°
